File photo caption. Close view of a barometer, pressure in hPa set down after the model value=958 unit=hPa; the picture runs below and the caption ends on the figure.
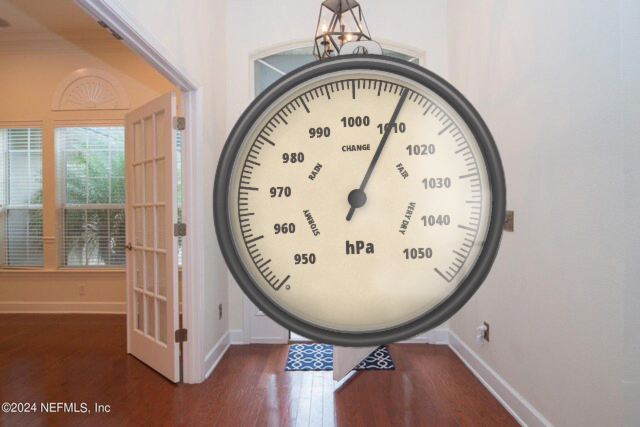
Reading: value=1010 unit=hPa
